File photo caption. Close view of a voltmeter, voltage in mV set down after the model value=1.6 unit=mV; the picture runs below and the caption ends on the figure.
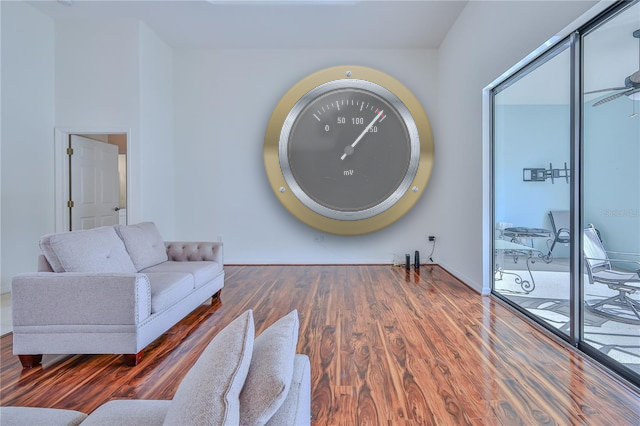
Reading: value=140 unit=mV
